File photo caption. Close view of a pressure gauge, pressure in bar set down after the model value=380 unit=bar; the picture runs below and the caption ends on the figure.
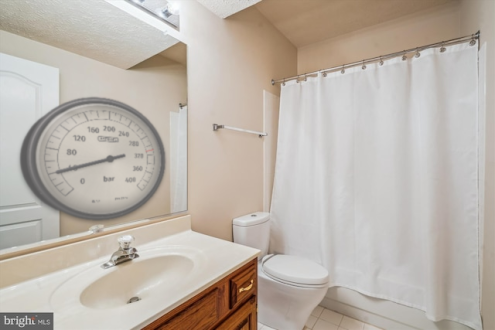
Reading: value=40 unit=bar
